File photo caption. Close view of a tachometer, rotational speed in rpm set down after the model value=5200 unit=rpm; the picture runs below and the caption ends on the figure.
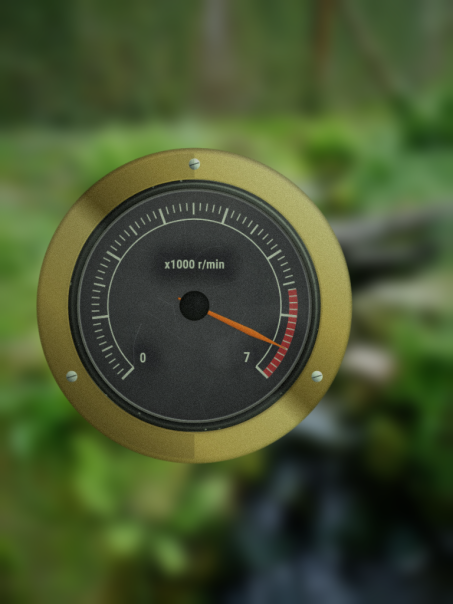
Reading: value=6500 unit=rpm
